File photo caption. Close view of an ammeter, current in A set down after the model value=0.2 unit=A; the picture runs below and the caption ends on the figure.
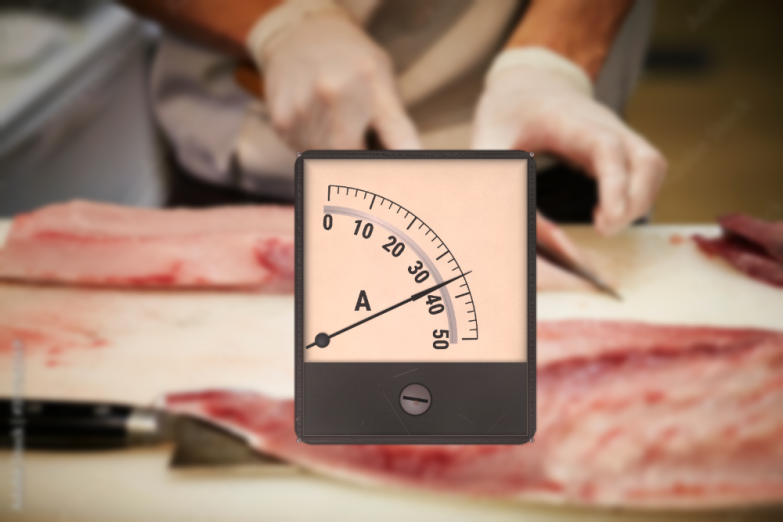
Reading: value=36 unit=A
